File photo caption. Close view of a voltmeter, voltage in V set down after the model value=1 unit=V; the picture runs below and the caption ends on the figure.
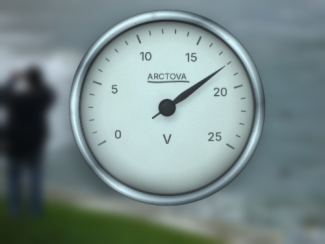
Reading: value=18 unit=V
